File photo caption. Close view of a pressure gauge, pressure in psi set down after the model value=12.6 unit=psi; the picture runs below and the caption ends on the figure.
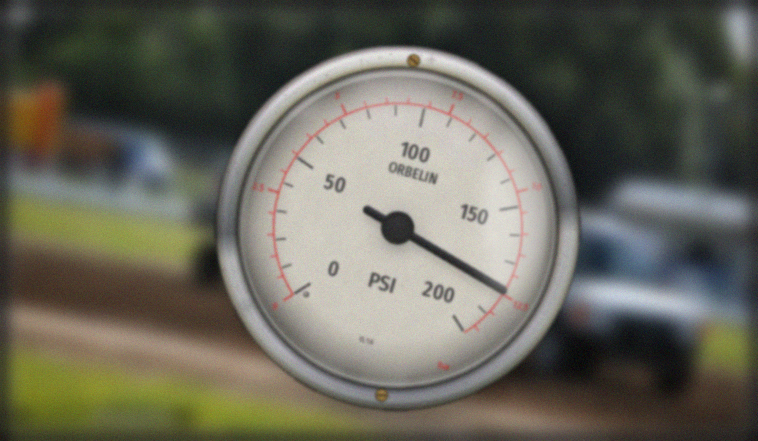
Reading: value=180 unit=psi
